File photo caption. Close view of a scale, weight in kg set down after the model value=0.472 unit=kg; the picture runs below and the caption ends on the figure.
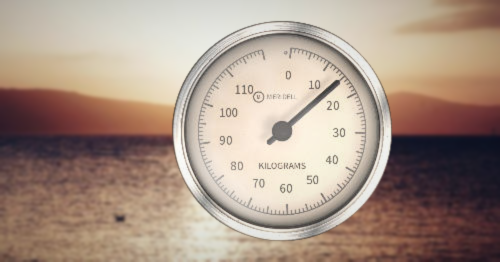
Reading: value=15 unit=kg
